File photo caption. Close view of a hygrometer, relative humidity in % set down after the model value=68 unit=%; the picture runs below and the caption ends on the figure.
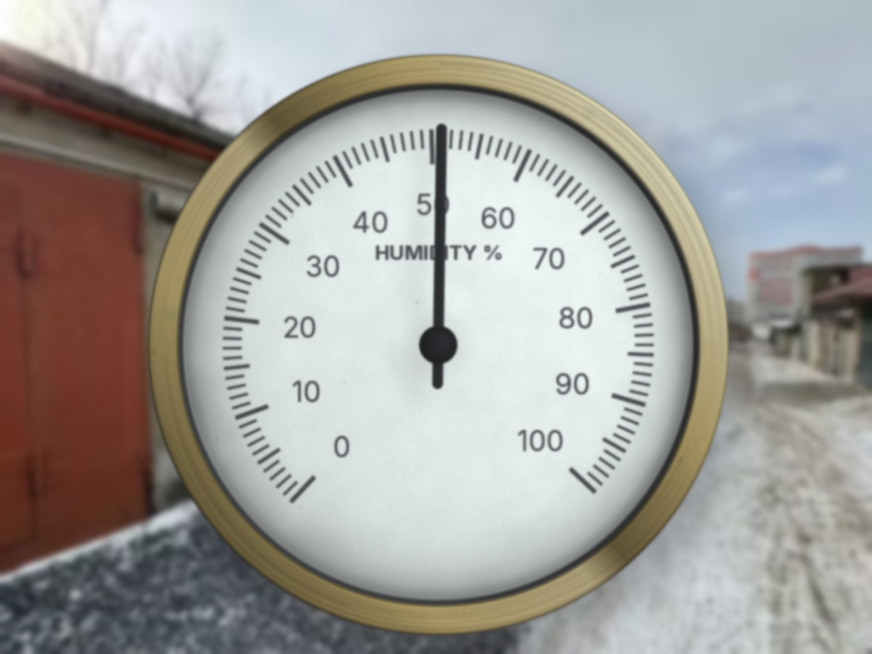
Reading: value=51 unit=%
